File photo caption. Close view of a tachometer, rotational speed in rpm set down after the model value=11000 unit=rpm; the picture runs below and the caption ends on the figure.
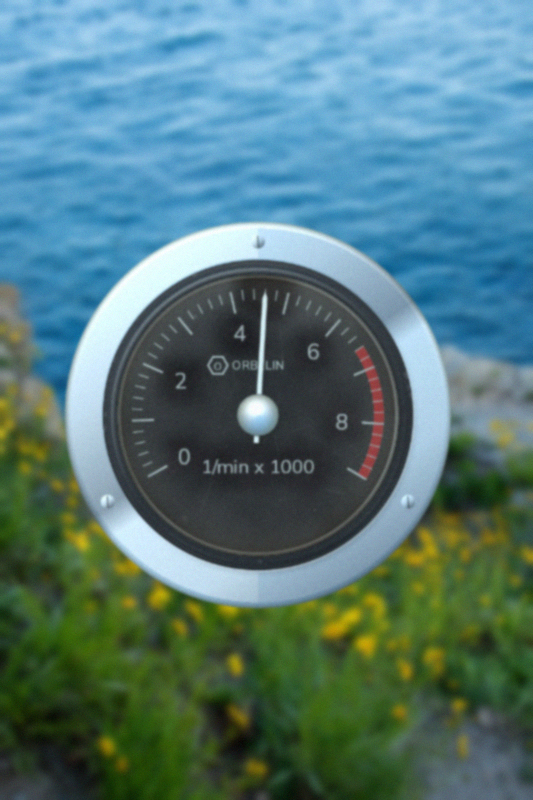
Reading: value=4600 unit=rpm
